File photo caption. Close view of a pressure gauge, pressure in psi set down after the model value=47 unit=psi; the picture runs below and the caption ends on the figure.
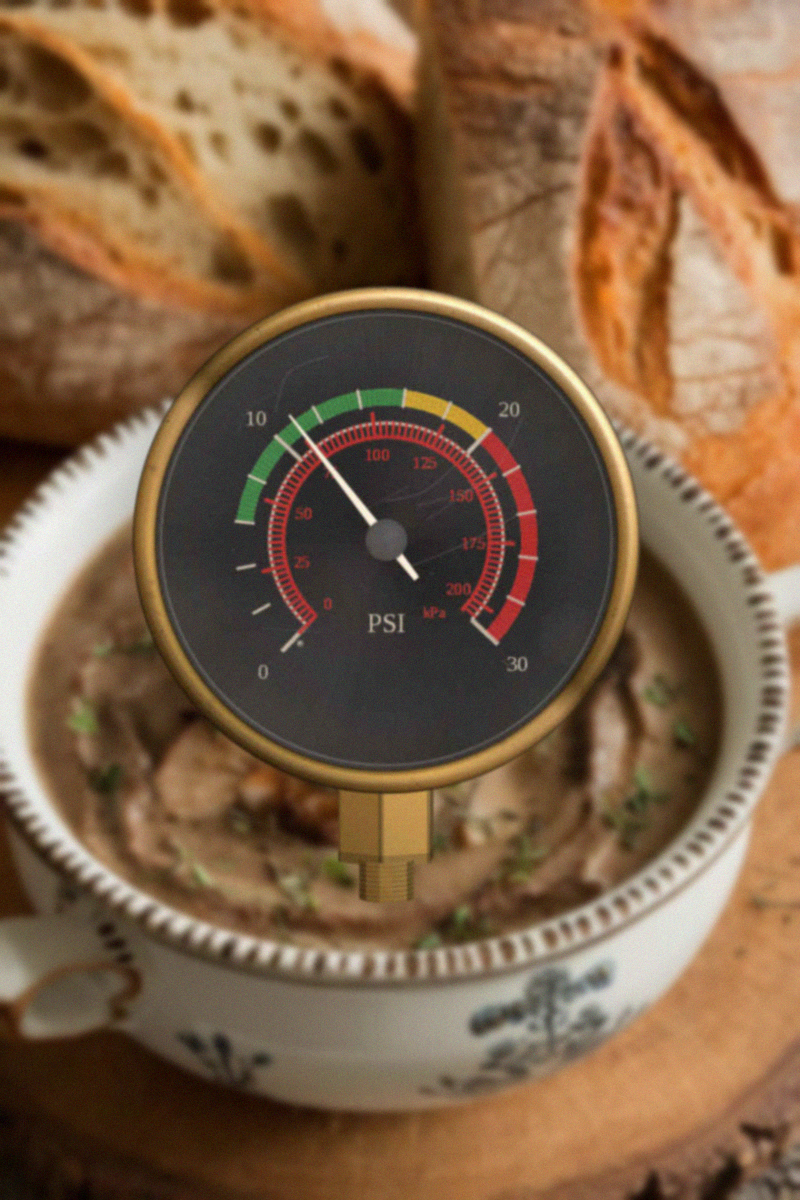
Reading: value=11 unit=psi
